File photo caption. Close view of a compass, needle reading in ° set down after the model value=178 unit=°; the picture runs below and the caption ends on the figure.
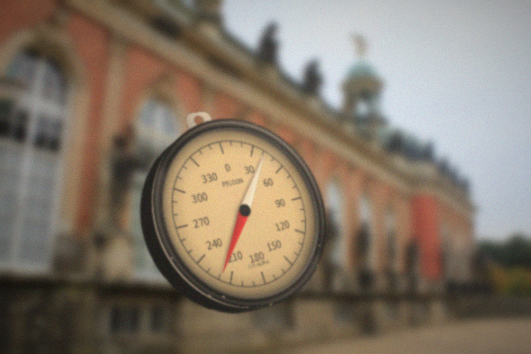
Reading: value=220 unit=°
